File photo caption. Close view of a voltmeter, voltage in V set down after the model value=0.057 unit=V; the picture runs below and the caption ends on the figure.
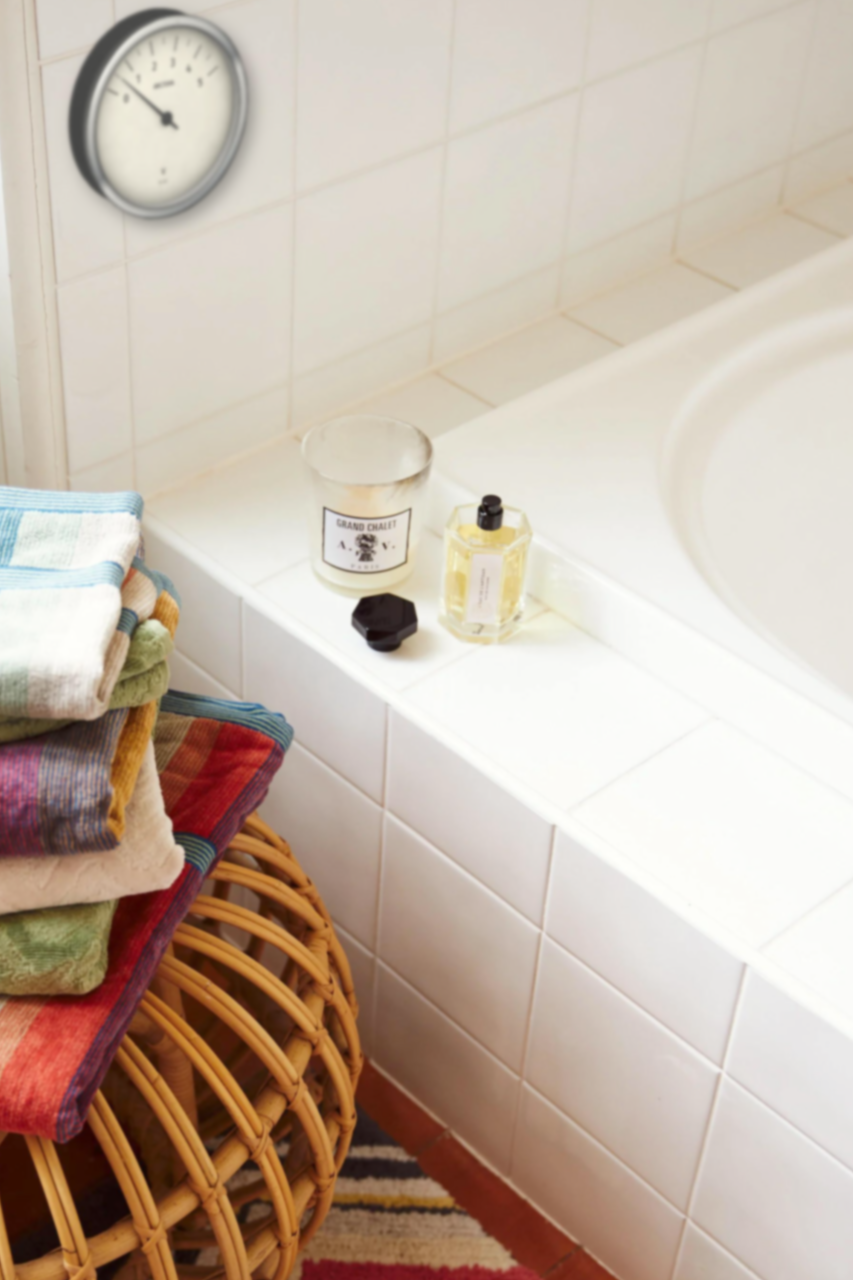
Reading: value=0.5 unit=V
